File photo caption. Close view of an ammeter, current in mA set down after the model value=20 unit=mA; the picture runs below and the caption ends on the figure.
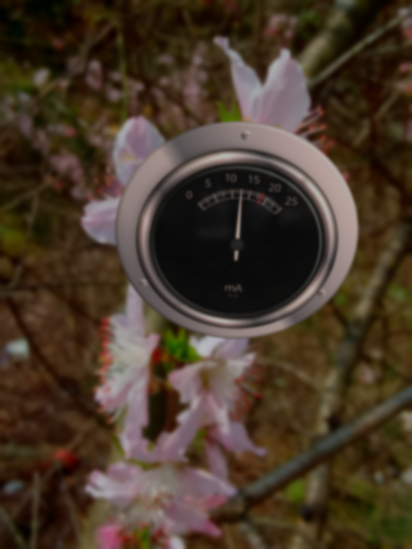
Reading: value=12.5 unit=mA
